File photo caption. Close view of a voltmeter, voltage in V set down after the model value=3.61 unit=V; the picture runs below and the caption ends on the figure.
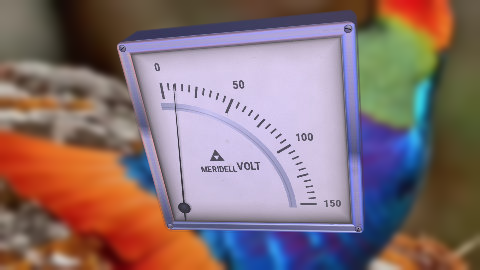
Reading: value=10 unit=V
